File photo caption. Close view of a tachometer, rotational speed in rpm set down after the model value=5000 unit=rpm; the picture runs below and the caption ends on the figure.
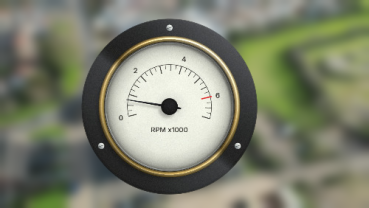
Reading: value=750 unit=rpm
